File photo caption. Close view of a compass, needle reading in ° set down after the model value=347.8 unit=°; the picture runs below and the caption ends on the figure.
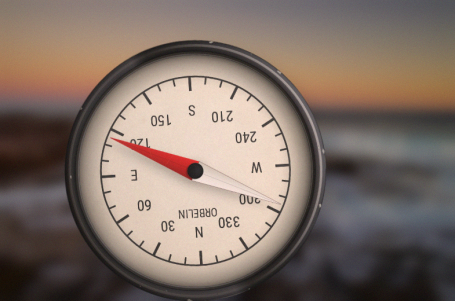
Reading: value=115 unit=°
